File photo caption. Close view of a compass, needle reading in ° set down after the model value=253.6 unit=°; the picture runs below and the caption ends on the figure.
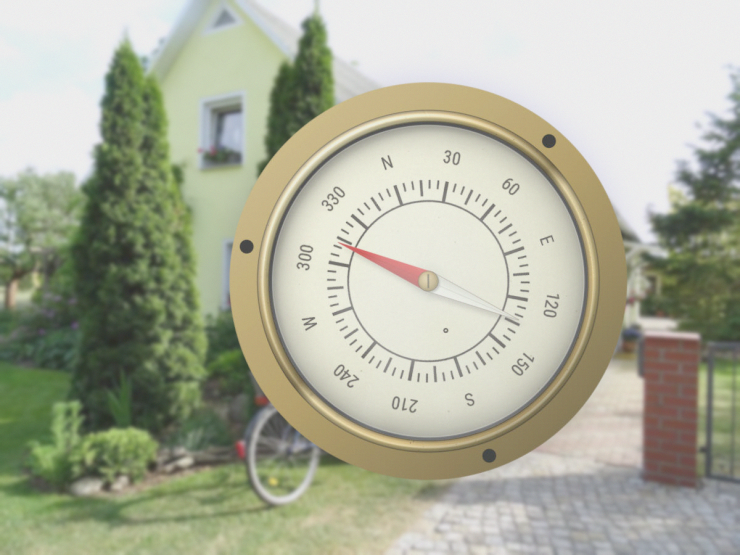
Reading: value=312.5 unit=°
